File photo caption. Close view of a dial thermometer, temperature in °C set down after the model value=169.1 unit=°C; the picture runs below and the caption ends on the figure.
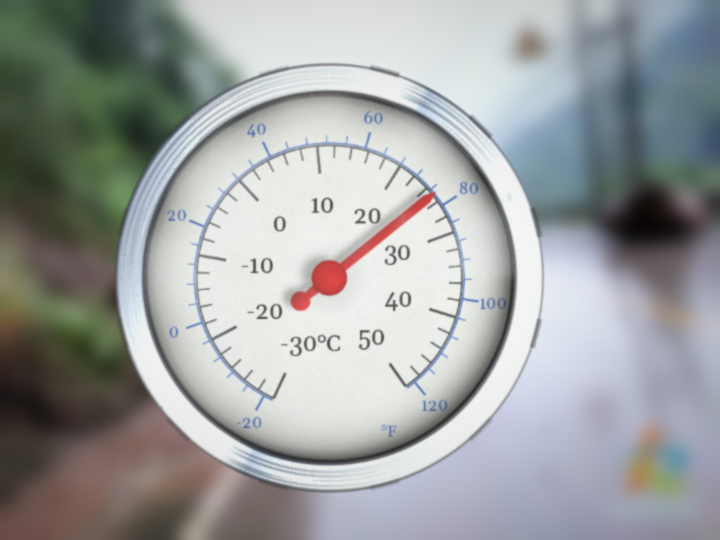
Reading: value=25 unit=°C
